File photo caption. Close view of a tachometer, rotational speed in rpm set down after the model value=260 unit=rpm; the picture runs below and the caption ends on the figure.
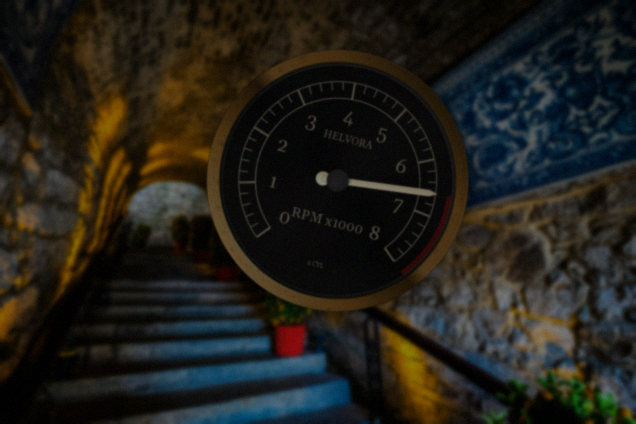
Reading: value=6600 unit=rpm
